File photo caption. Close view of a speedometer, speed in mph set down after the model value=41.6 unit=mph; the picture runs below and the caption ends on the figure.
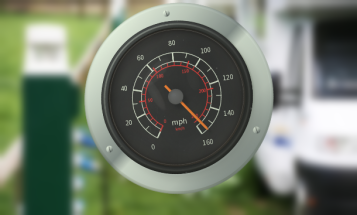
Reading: value=155 unit=mph
